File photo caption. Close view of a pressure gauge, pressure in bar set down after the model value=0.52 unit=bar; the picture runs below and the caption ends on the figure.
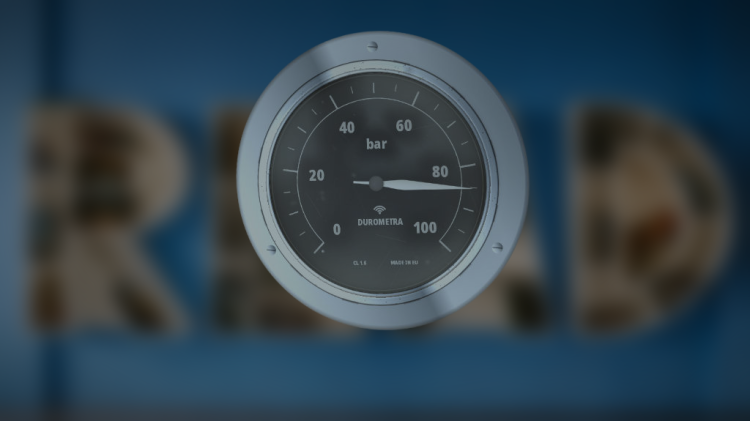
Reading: value=85 unit=bar
